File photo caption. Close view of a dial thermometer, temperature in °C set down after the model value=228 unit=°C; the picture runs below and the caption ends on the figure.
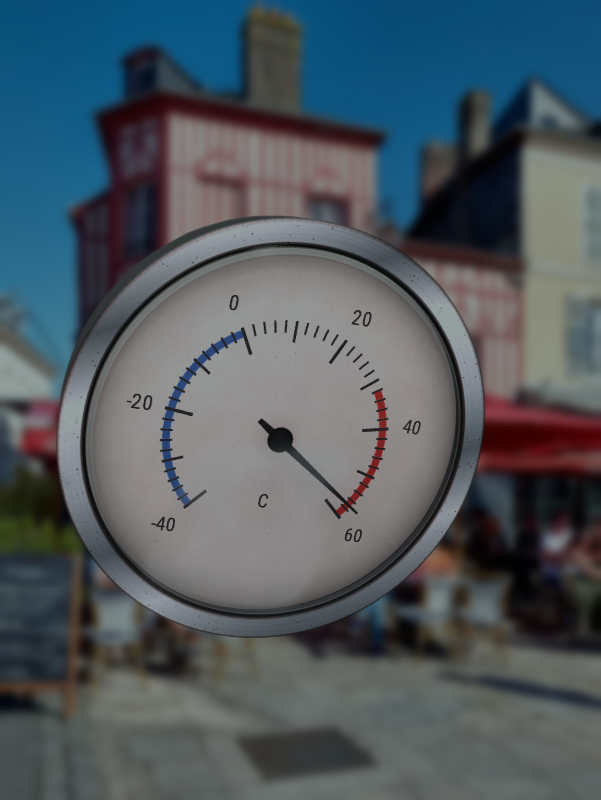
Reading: value=57 unit=°C
